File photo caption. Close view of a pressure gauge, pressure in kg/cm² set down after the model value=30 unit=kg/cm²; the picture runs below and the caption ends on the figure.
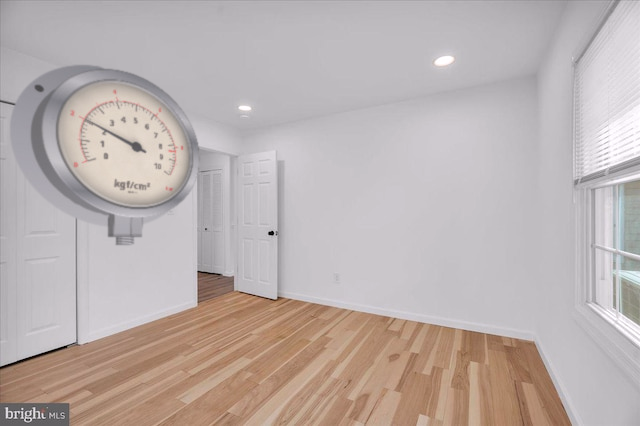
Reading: value=2 unit=kg/cm²
